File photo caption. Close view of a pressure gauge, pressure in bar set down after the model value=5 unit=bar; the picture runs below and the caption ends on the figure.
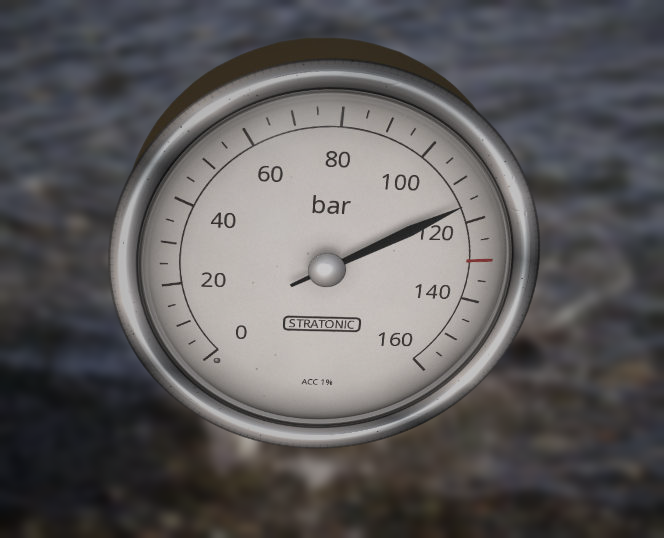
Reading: value=115 unit=bar
